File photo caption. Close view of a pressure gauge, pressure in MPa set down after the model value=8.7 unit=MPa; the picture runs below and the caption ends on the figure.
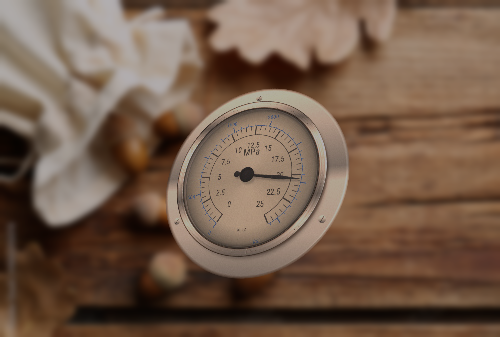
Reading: value=20.5 unit=MPa
